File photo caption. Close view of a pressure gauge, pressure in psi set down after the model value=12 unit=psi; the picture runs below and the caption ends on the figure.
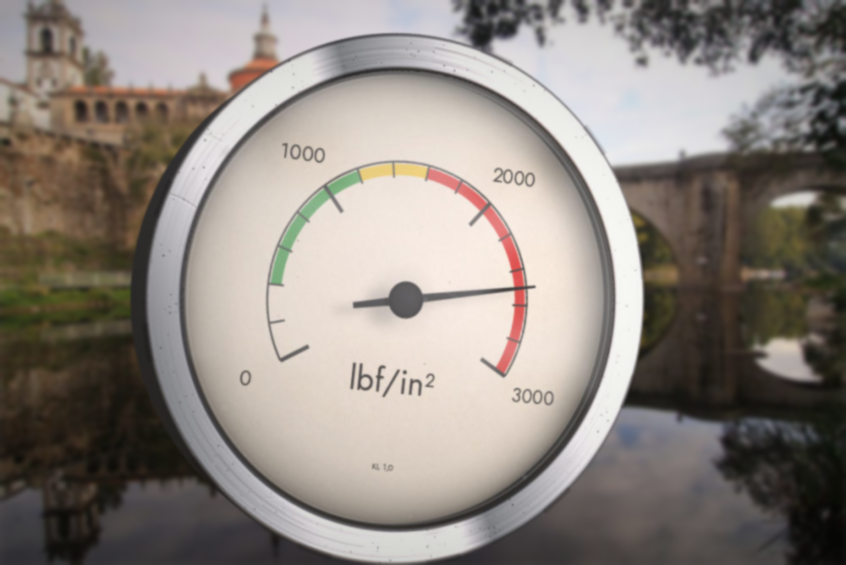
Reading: value=2500 unit=psi
